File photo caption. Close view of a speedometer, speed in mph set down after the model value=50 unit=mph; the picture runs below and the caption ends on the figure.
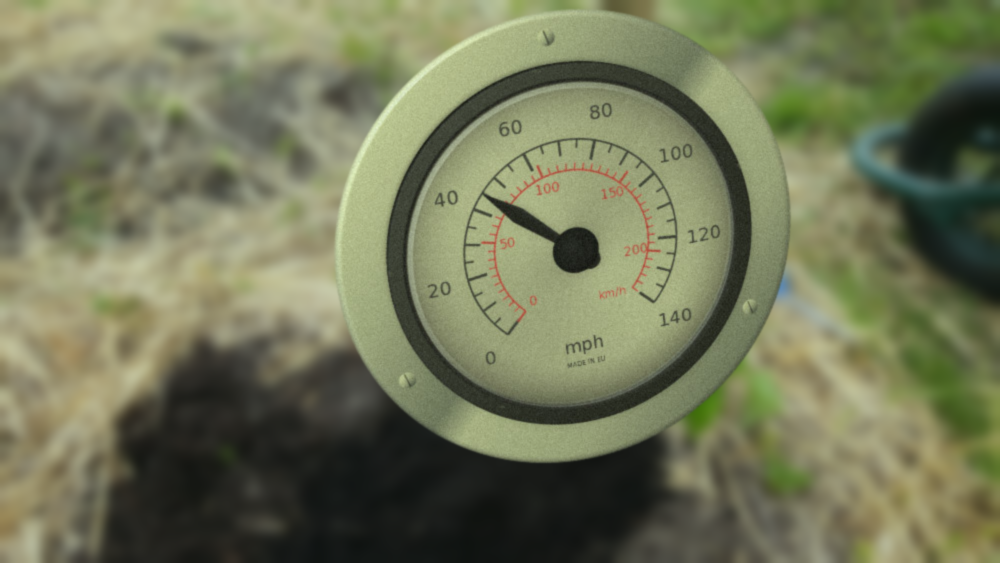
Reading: value=45 unit=mph
